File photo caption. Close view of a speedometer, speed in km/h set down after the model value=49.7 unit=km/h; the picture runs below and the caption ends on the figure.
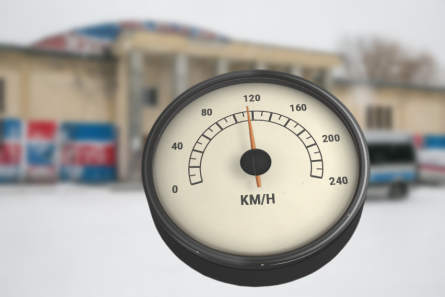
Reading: value=115 unit=km/h
